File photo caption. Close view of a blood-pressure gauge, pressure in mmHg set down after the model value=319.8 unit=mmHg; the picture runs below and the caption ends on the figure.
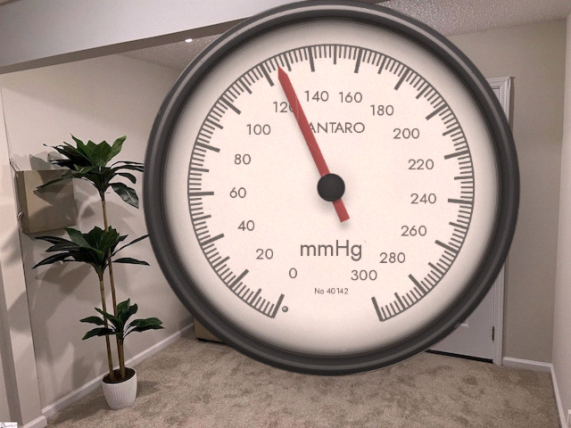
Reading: value=126 unit=mmHg
